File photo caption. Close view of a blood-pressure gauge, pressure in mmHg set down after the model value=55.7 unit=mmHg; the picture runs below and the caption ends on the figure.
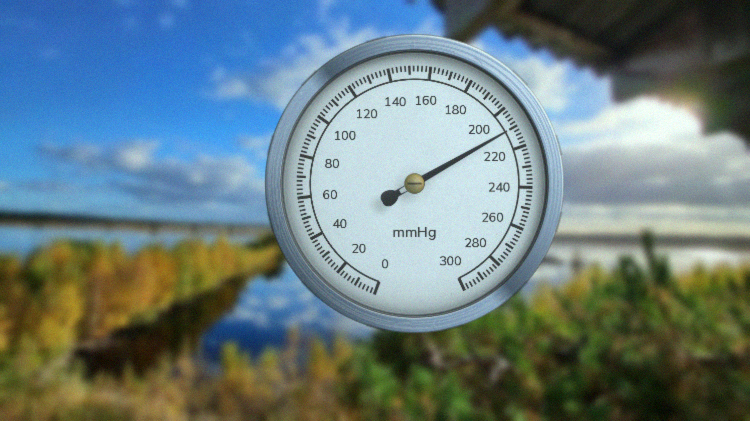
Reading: value=210 unit=mmHg
